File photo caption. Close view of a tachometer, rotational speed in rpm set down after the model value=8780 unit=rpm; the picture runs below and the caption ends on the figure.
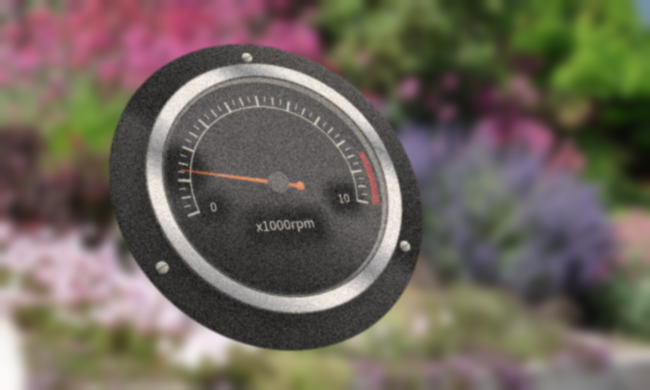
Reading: value=1250 unit=rpm
